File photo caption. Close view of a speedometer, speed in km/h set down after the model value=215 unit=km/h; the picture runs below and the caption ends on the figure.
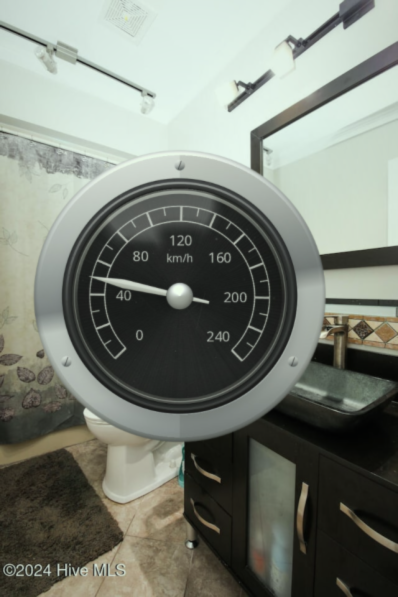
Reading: value=50 unit=km/h
